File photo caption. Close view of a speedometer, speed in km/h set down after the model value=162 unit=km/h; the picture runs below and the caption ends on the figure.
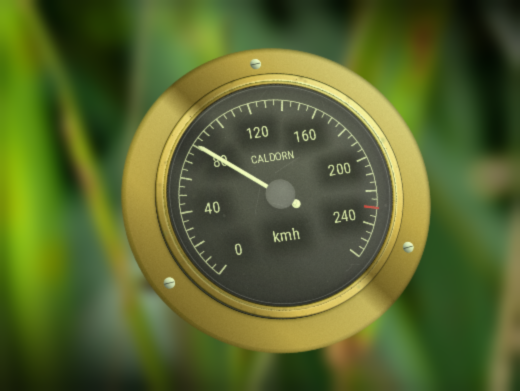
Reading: value=80 unit=km/h
